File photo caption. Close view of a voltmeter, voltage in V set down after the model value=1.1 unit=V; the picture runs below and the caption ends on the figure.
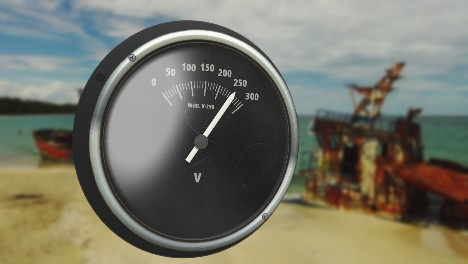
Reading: value=250 unit=V
